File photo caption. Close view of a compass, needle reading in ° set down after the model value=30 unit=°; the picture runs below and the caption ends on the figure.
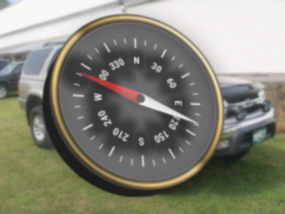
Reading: value=290 unit=°
